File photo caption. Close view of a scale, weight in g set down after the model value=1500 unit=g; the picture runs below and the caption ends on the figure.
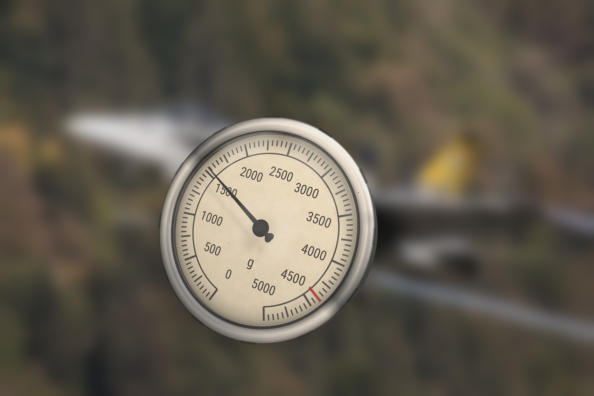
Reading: value=1550 unit=g
